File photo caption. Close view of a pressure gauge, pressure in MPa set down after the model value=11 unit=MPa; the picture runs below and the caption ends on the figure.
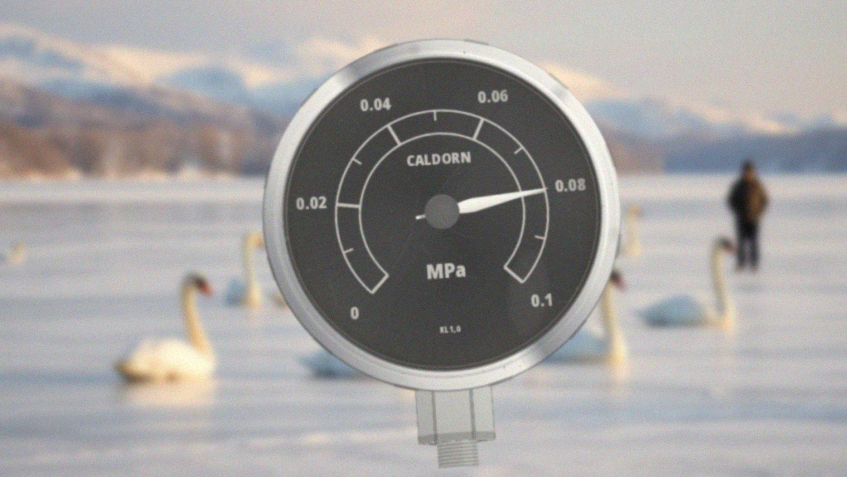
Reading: value=0.08 unit=MPa
